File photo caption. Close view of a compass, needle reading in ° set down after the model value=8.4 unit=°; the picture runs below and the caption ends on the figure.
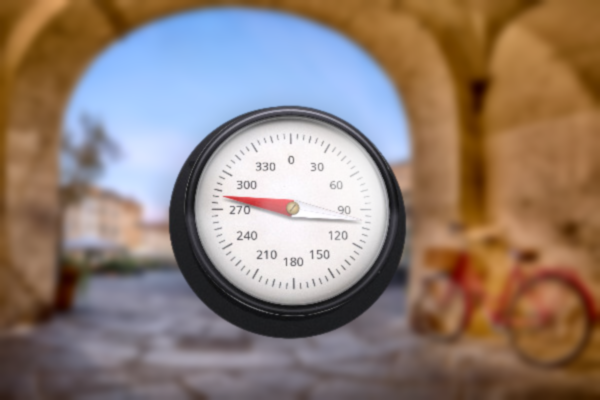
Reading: value=280 unit=°
